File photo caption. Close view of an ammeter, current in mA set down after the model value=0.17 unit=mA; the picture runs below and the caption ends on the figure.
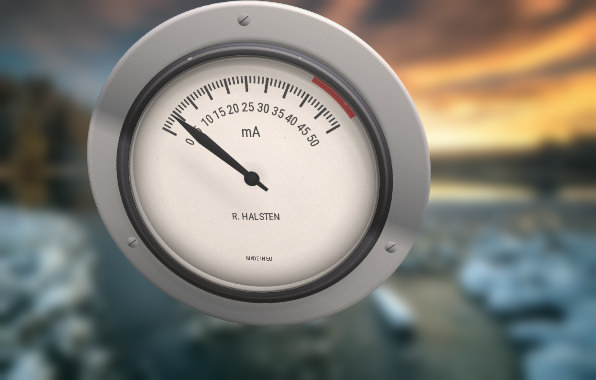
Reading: value=5 unit=mA
